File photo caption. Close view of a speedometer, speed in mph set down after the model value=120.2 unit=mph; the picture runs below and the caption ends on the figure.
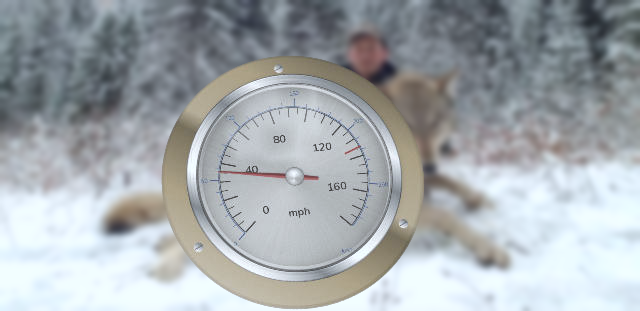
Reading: value=35 unit=mph
